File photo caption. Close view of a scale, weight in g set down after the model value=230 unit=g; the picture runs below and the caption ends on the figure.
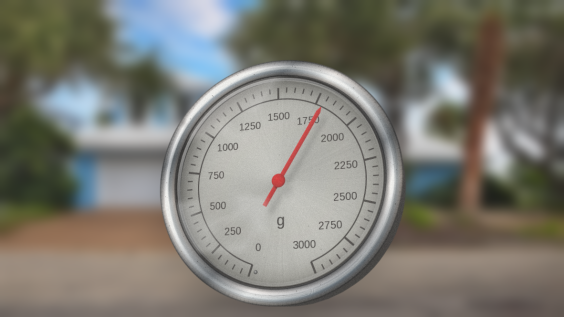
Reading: value=1800 unit=g
